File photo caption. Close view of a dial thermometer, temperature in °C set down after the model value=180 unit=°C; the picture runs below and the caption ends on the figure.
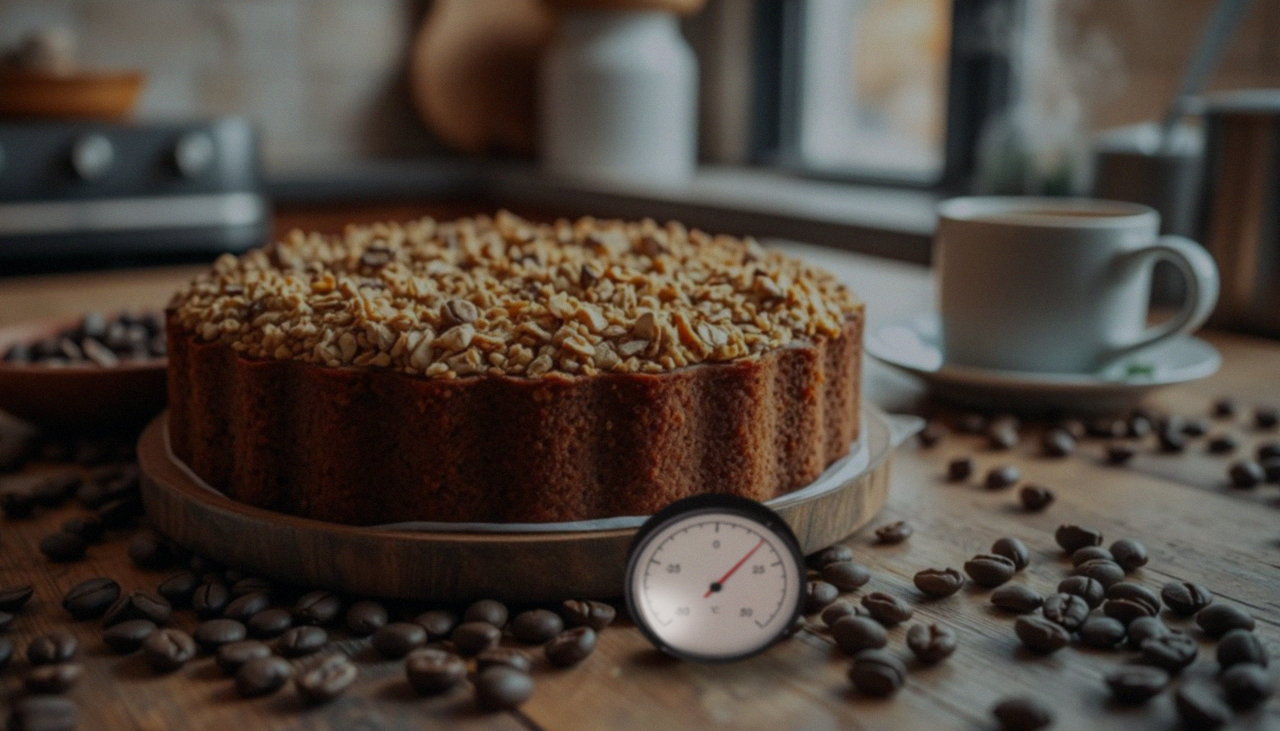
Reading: value=15 unit=°C
